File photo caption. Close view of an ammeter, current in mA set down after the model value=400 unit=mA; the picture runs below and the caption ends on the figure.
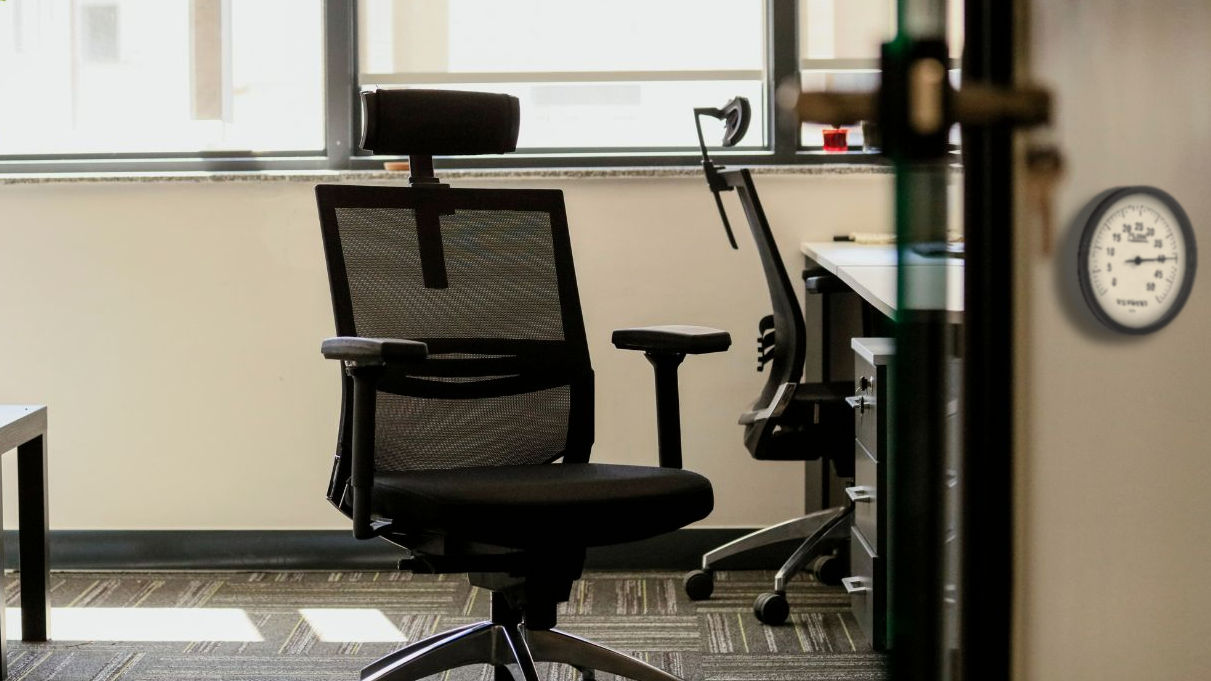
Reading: value=40 unit=mA
